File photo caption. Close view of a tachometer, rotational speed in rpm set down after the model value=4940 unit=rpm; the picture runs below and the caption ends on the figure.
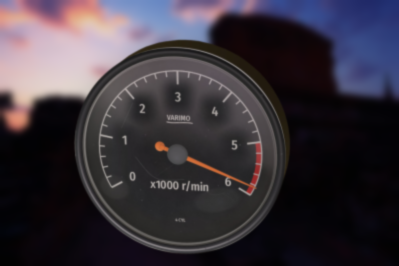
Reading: value=5800 unit=rpm
